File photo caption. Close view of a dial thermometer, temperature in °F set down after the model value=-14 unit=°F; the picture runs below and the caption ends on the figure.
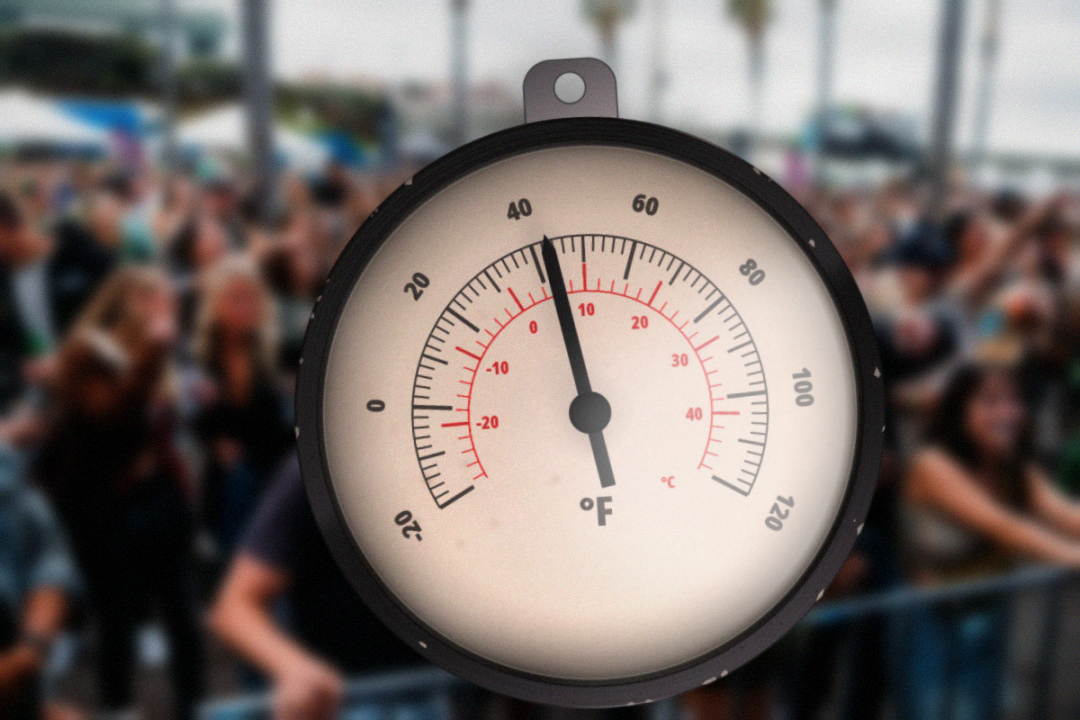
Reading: value=43 unit=°F
